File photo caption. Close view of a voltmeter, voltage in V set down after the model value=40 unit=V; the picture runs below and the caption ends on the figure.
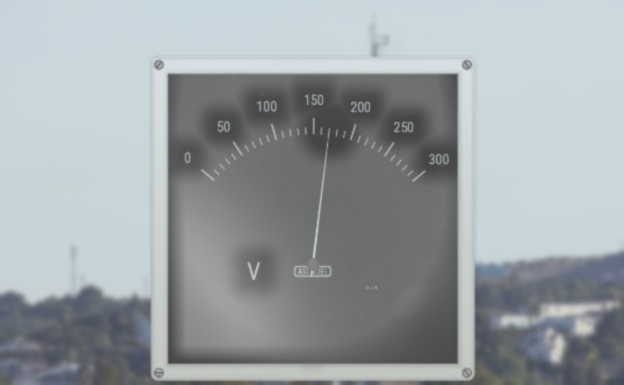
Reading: value=170 unit=V
